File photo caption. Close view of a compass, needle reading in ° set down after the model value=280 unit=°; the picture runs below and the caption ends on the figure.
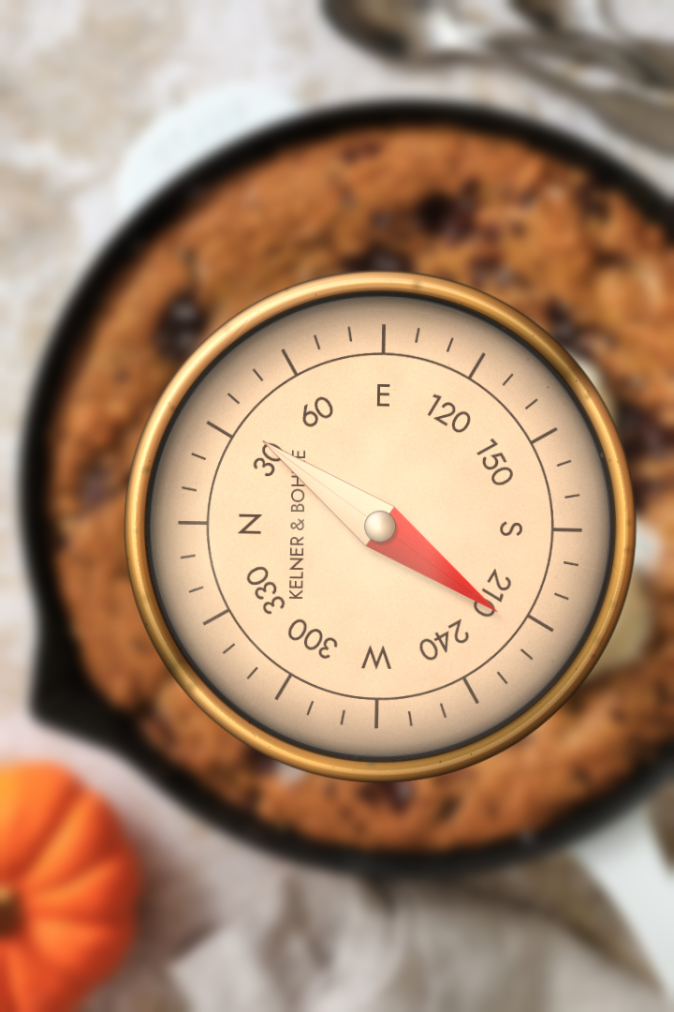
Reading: value=215 unit=°
